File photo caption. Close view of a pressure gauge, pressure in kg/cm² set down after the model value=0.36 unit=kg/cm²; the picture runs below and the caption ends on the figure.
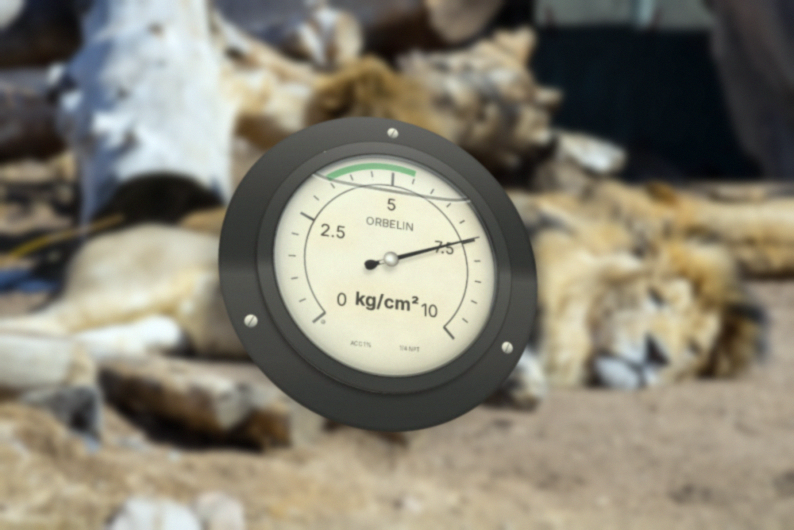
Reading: value=7.5 unit=kg/cm²
